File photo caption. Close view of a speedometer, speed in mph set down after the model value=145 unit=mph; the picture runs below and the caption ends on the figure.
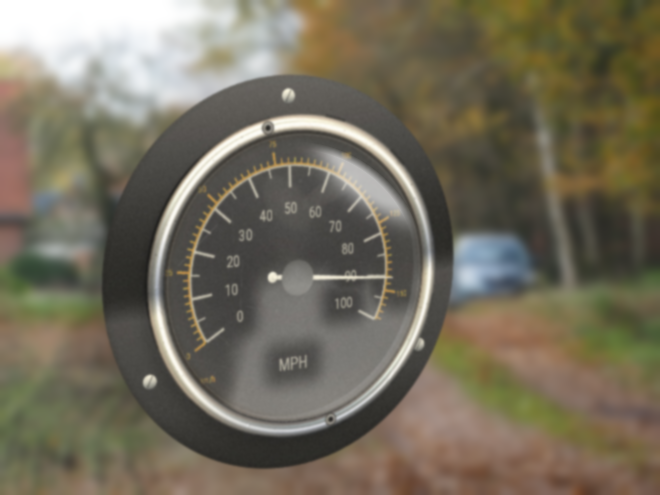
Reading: value=90 unit=mph
